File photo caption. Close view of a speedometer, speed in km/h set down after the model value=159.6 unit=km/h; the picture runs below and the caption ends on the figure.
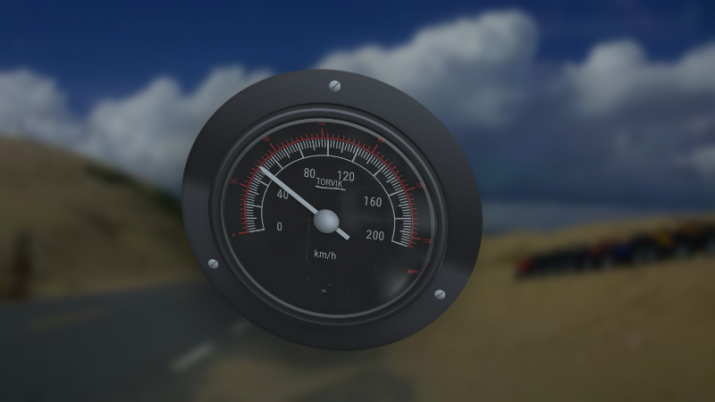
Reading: value=50 unit=km/h
